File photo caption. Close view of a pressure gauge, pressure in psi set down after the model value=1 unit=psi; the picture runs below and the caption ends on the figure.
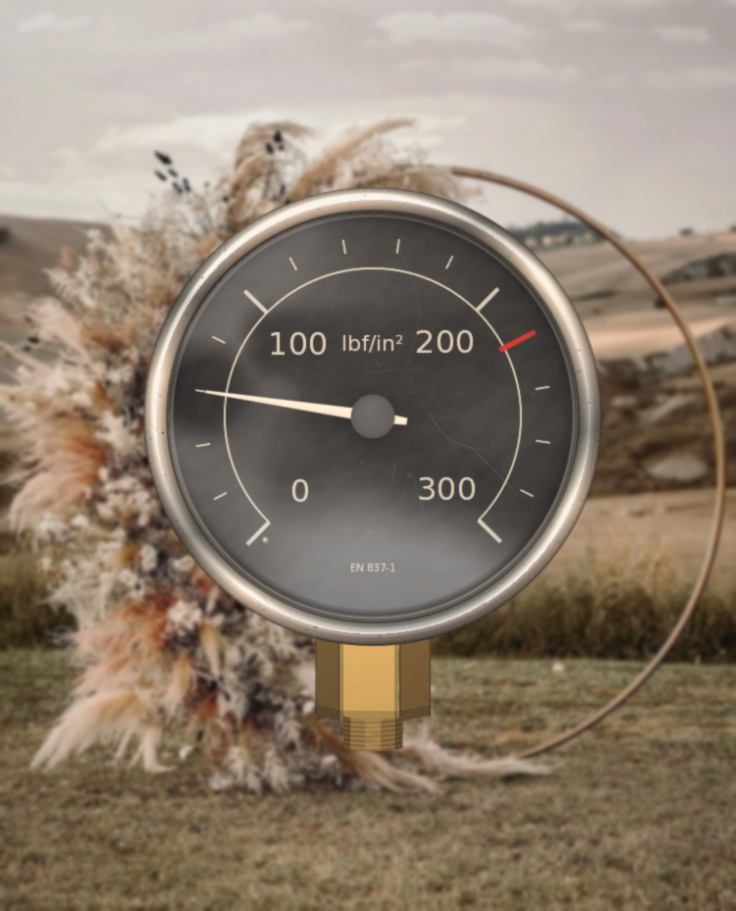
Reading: value=60 unit=psi
